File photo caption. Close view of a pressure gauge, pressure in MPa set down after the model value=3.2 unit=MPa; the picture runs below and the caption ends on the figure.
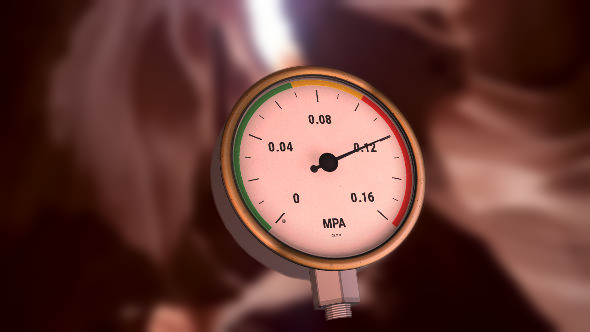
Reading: value=0.12 unit=MPa
